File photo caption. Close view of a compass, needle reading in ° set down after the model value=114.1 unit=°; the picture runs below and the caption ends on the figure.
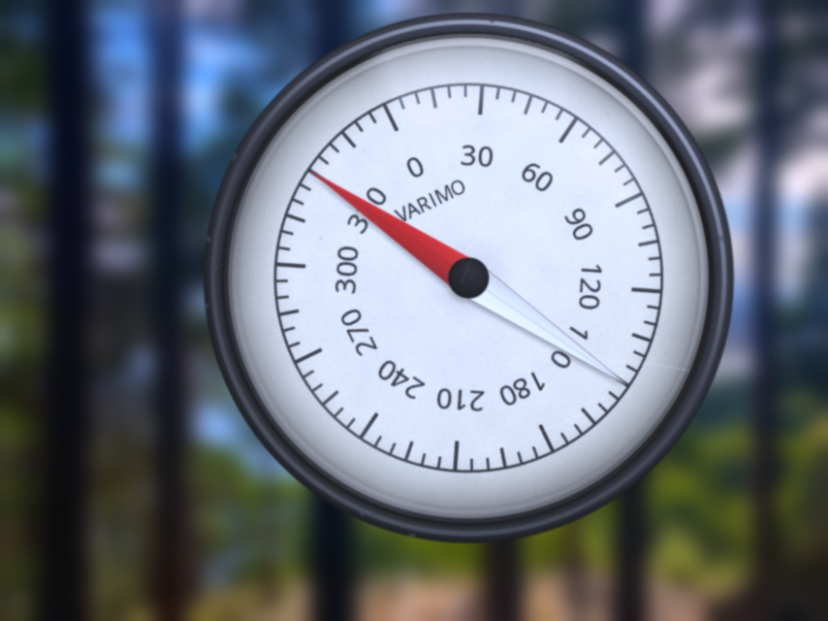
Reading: value=330 unit=°
